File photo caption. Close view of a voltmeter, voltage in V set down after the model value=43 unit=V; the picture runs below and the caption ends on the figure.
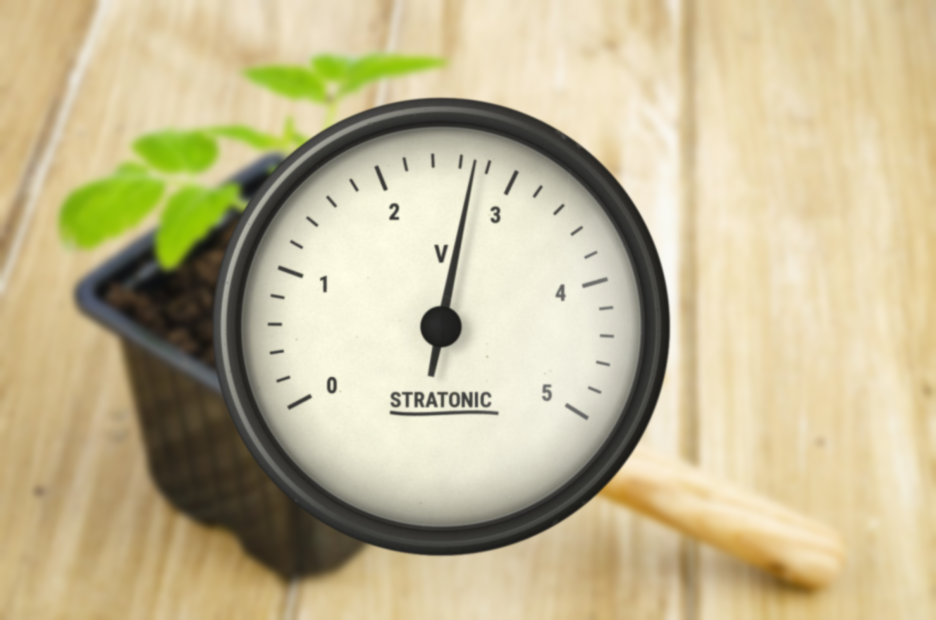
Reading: value=2.7 unit=V
